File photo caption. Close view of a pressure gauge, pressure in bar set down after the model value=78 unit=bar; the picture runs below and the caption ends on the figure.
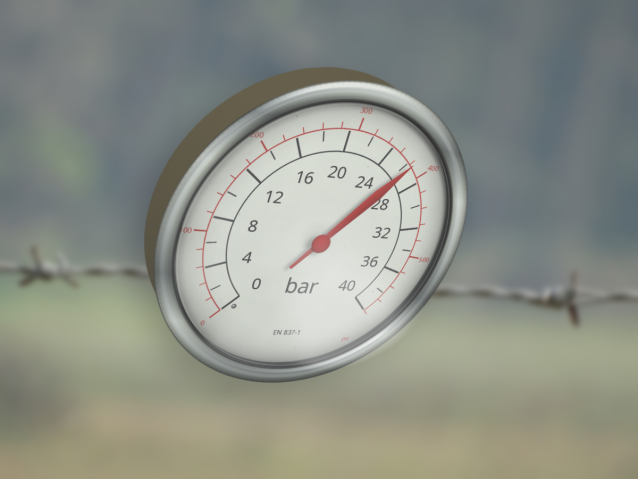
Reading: value=26 unit=bar
